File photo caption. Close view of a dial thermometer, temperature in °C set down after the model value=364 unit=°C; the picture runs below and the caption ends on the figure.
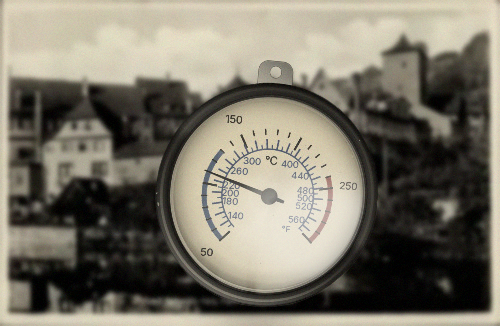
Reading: value=110 unit=°C
